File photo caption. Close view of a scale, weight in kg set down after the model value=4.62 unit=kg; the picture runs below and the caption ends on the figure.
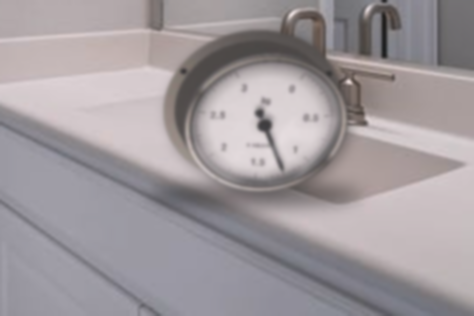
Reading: value=1.25 unit=kg
